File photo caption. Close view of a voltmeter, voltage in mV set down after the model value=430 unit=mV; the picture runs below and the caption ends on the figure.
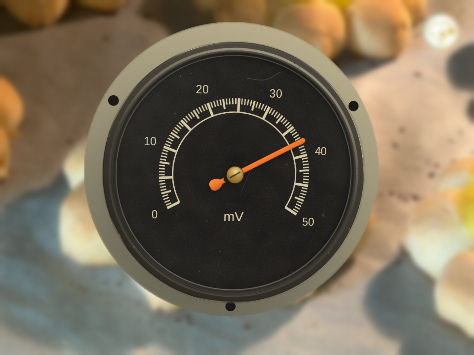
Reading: value=37.5 unit=mV
